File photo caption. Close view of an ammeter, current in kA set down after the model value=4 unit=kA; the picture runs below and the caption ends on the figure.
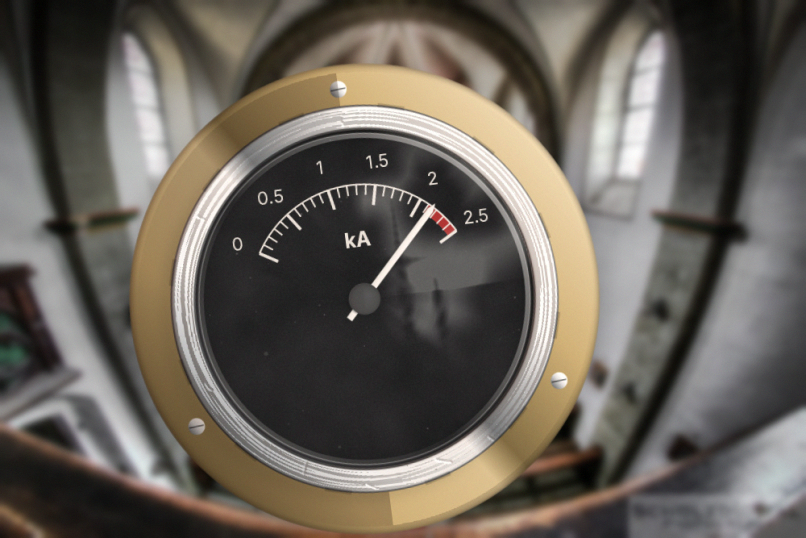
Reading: value=2.15 unit=kA
